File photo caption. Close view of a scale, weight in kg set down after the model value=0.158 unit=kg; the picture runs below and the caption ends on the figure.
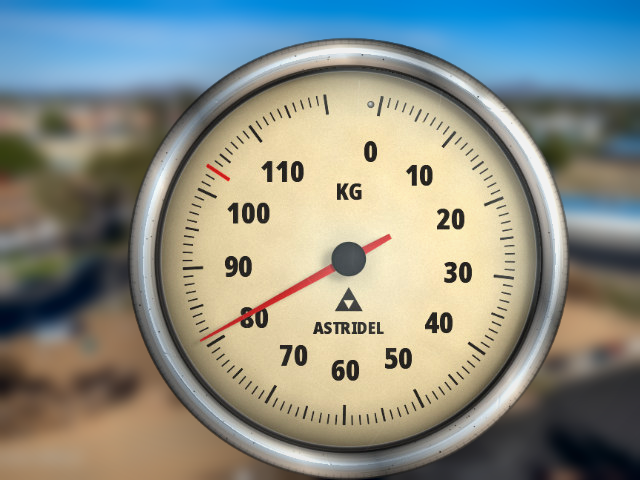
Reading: value=81 unit=kg
